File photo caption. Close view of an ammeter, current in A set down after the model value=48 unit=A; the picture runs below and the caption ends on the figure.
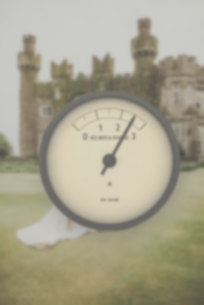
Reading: value=2.5 unit=A
